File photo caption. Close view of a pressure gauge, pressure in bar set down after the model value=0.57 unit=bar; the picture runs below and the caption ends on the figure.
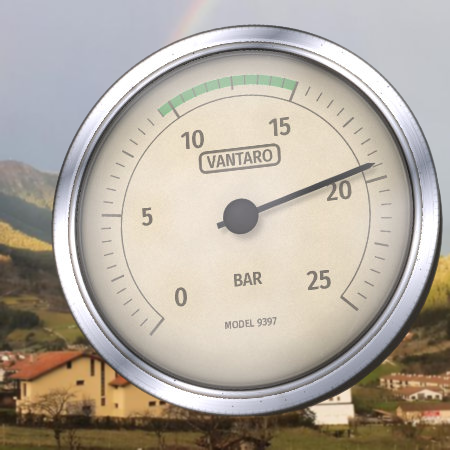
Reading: value=19.5 unit=bar
